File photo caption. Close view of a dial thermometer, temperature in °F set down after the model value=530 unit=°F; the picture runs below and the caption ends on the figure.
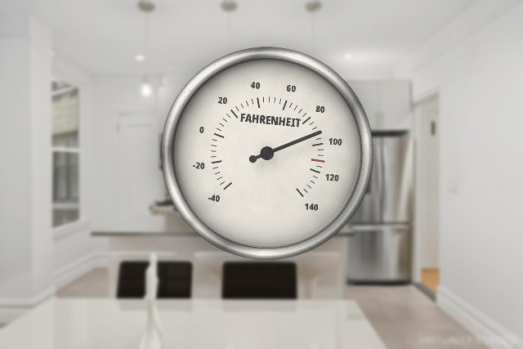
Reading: value=92 unit=°F
